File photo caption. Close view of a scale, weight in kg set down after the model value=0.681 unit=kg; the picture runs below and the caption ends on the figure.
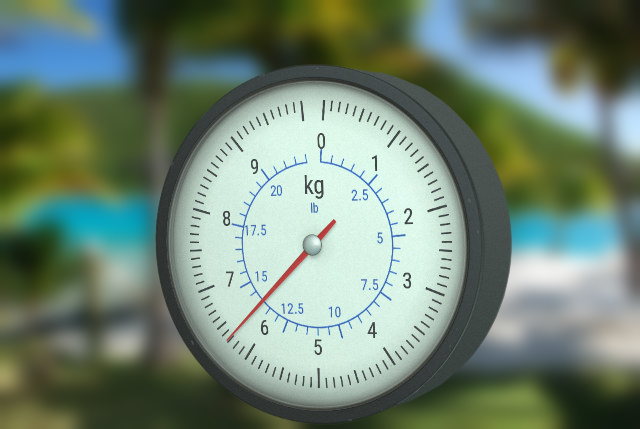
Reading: value=6.3 unit=kg
